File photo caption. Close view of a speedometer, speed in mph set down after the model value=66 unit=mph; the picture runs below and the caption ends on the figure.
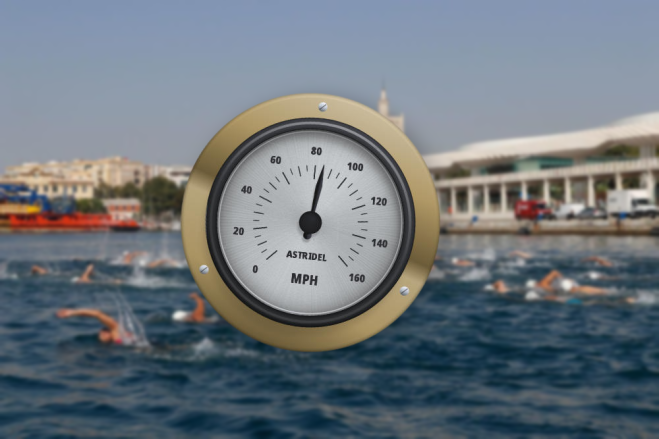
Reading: value=85 unit=mph
